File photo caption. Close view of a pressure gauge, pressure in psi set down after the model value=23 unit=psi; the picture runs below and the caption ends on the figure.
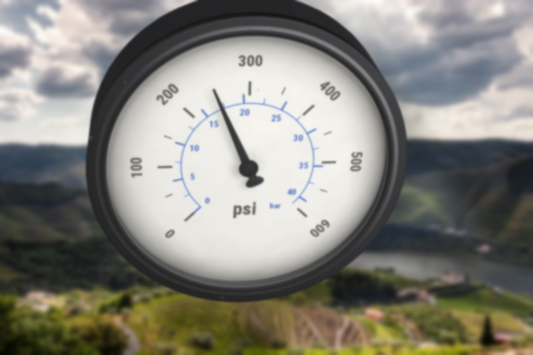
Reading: value=250 unit=psi
